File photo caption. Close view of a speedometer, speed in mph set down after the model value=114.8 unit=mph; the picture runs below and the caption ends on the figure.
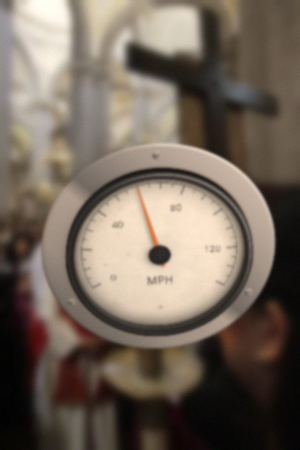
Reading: value=60 unit=mph
